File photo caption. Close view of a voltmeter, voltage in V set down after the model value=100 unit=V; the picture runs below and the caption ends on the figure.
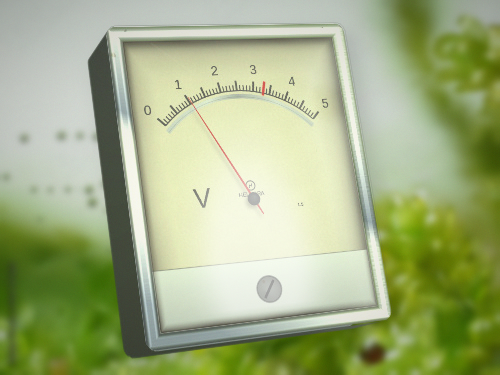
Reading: value=1 unit=V
